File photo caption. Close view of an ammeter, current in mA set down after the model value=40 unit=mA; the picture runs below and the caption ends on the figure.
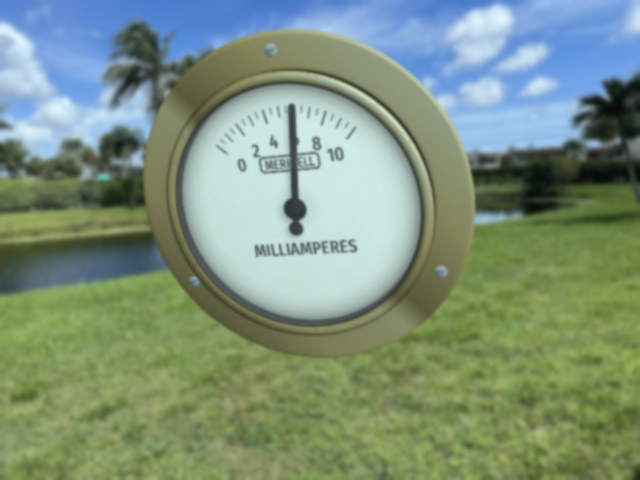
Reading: value=6 unit=mA
